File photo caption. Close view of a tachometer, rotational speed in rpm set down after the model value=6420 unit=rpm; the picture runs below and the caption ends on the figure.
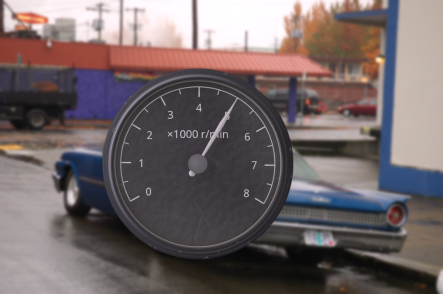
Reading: value=5000 unit=rpm
